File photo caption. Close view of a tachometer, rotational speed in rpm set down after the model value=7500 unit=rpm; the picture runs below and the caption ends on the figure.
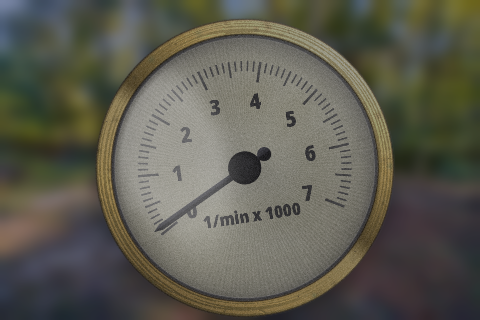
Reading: value=100 unit=rpm
